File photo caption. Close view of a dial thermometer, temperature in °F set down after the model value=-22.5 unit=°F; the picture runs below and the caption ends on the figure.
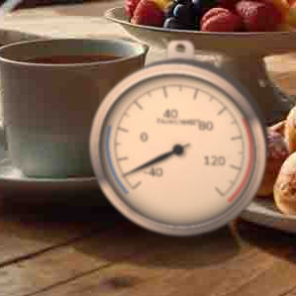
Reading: value=-30 unit=°F
